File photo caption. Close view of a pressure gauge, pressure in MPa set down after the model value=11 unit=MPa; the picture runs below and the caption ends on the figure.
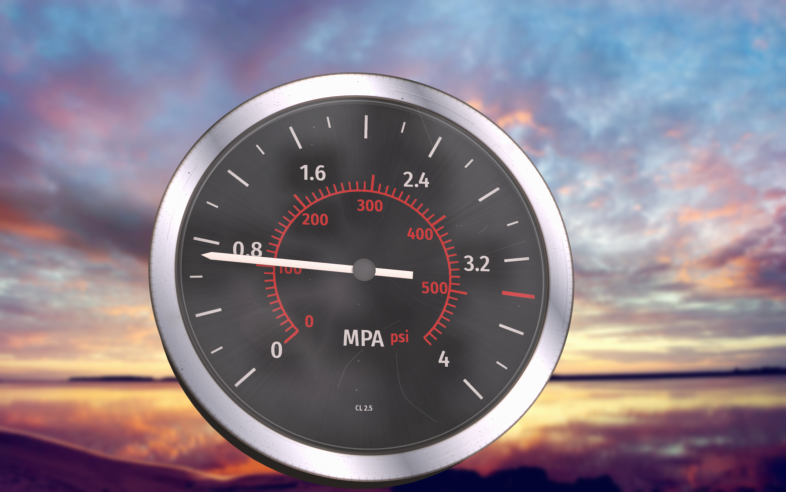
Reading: value=0.7 unit=MPa
